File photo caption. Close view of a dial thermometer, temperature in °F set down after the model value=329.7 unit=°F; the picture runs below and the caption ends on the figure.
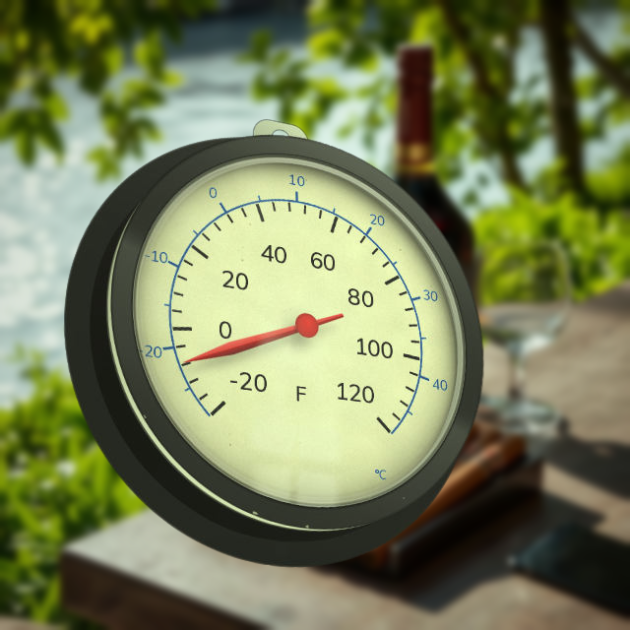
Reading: value=-8 unit=°F
